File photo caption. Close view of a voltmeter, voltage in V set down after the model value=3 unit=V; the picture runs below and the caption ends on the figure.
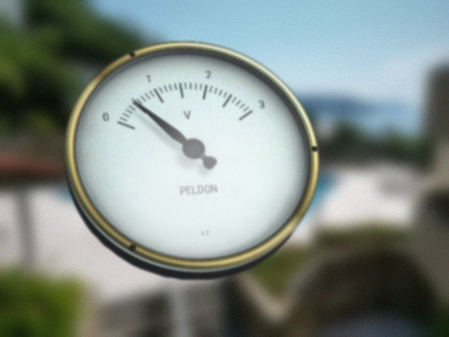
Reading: value=0.5 unit=V
